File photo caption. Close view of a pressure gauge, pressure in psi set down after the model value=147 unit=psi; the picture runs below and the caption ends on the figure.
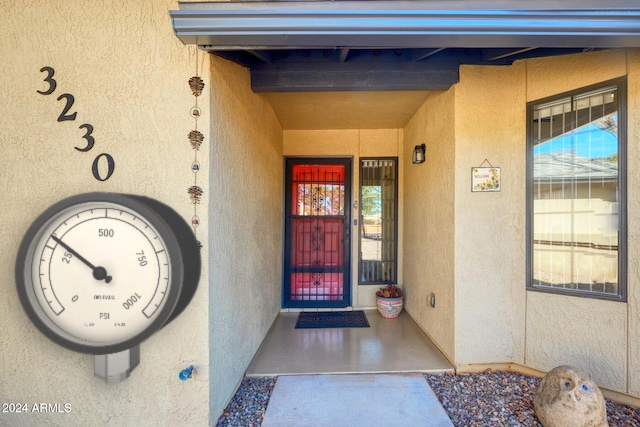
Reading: value=300 unit=psi
